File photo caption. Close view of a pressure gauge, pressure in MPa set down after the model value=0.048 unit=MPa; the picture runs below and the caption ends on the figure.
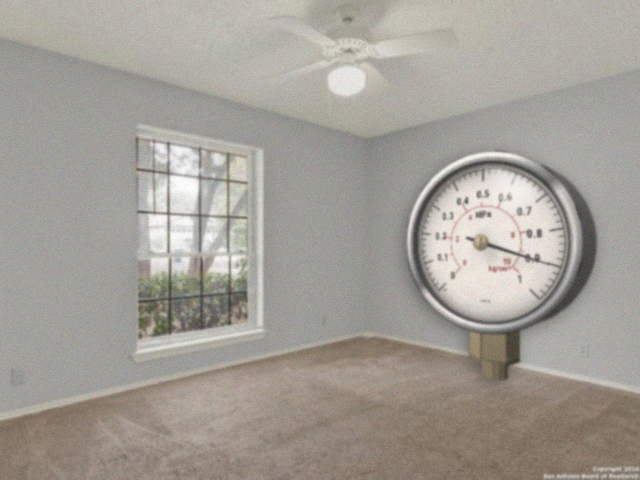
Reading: value=0.9 unit=MPa
